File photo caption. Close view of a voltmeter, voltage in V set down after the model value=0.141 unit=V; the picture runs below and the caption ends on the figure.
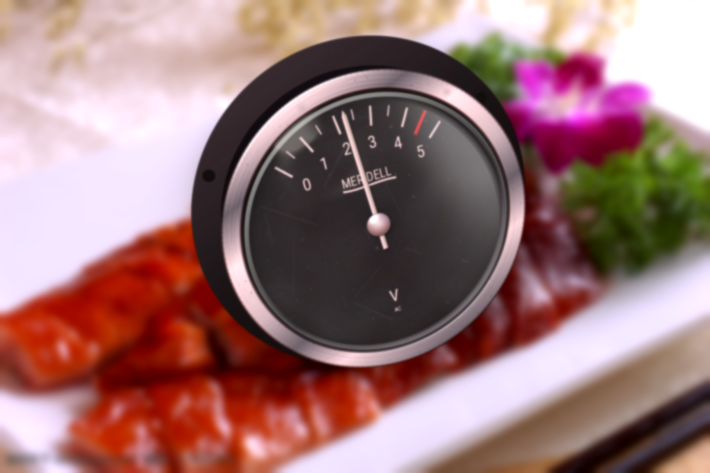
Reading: value=2.25 unit=V
